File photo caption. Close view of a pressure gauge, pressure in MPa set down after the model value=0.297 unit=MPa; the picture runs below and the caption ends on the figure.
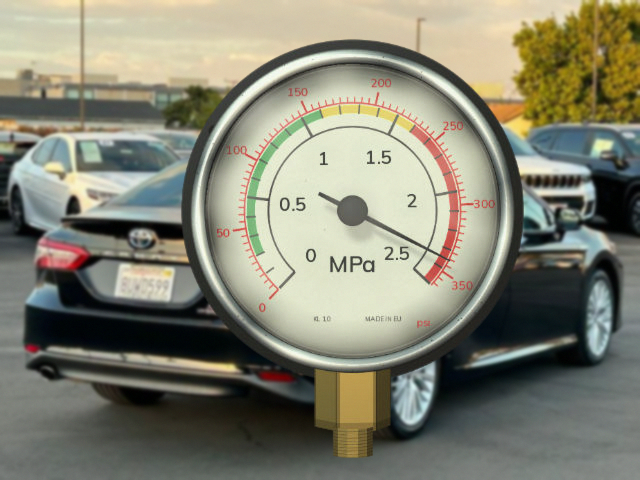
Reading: value=2.35 unit=MPa
